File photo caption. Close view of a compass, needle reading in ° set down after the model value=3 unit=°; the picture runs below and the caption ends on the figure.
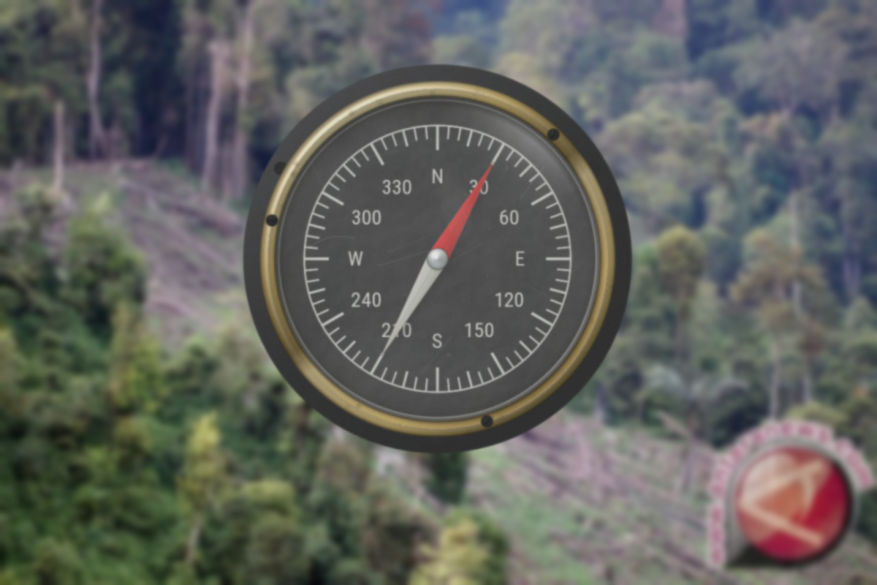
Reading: value=30 unit=°
